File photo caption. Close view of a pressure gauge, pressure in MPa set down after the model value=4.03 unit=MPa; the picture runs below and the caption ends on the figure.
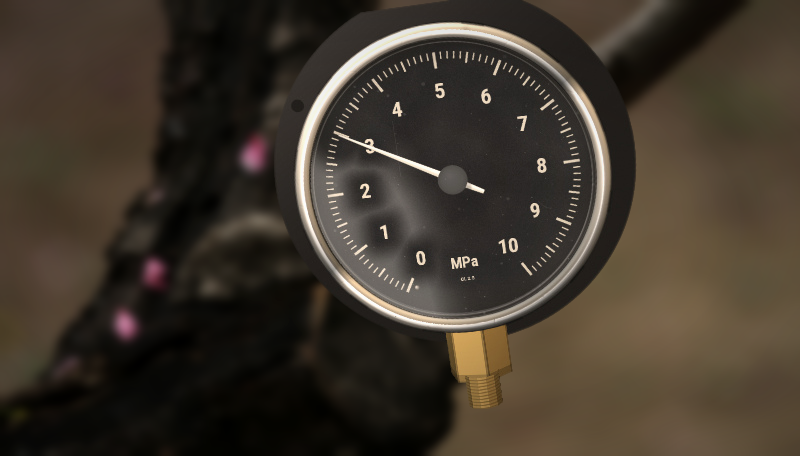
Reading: value=3 unit=MPa
